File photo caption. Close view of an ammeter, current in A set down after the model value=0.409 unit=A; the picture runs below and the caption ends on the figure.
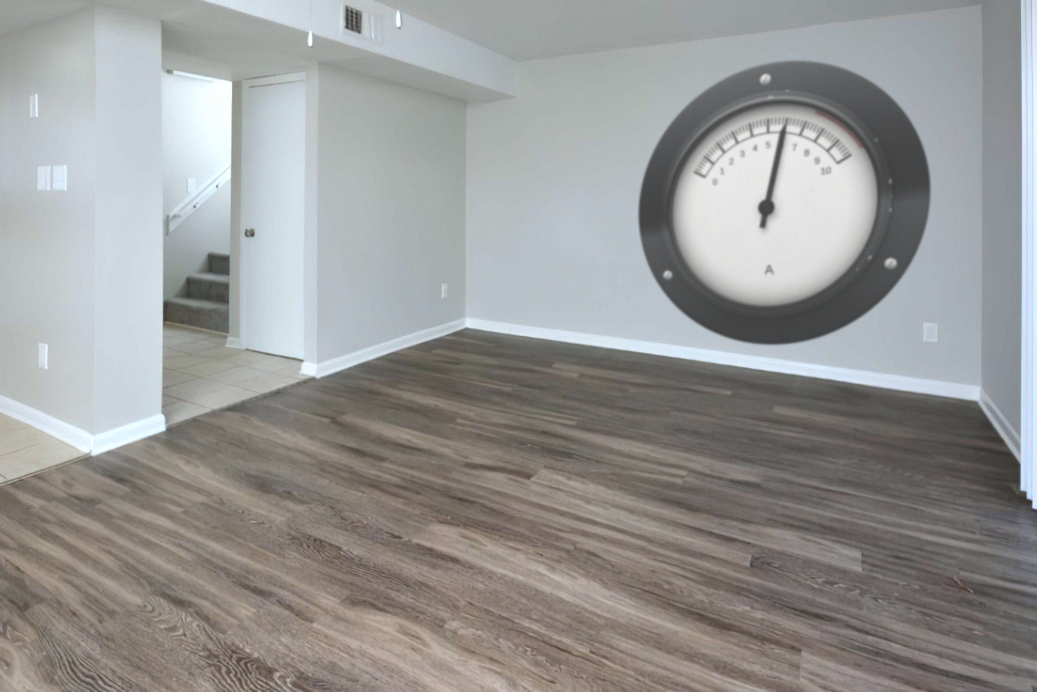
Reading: value=6 unit=A
